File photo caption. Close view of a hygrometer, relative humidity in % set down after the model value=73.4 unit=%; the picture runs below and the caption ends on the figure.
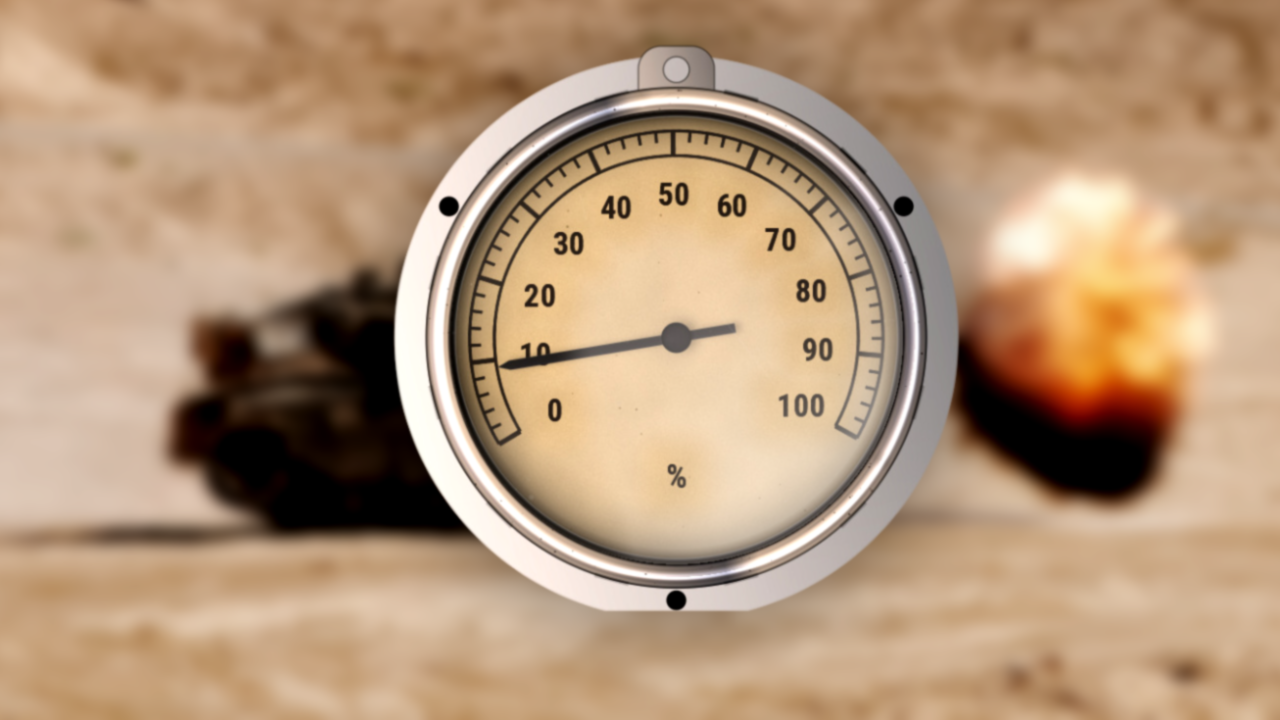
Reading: value=9 unit=%
